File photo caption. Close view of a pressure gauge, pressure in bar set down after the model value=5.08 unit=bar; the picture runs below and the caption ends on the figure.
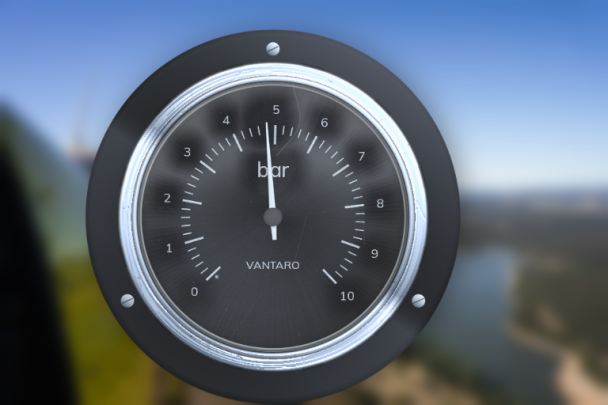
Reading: value=4.8 unit=bar
